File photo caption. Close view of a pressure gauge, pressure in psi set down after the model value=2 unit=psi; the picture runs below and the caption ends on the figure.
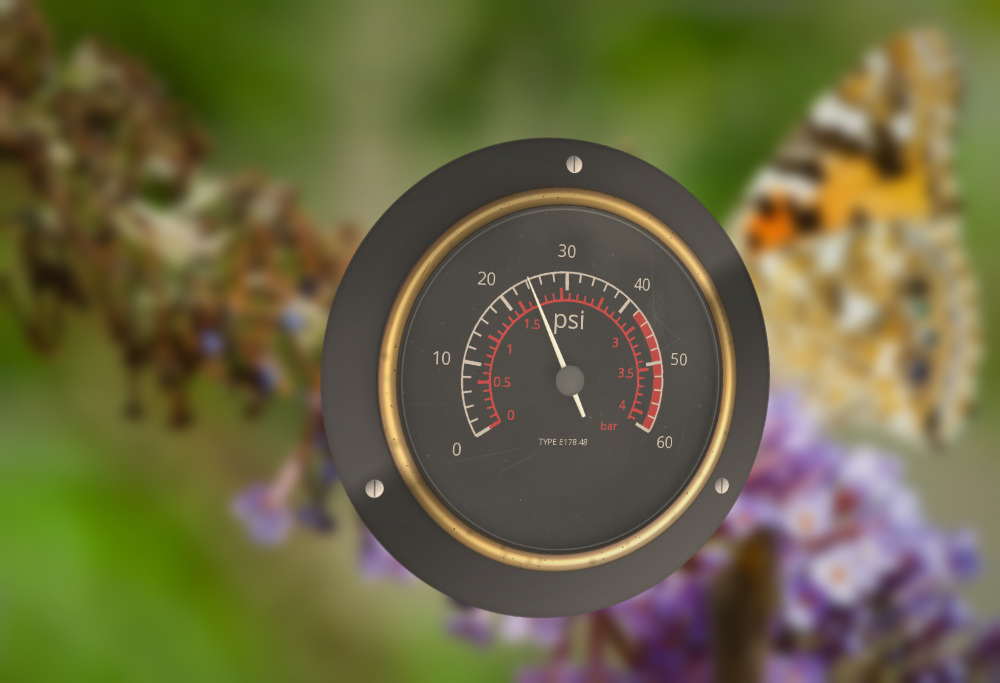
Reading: value=24 unit=psi
